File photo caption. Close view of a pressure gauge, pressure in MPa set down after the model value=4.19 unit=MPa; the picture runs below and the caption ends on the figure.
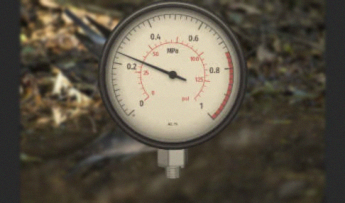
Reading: value=0.24 unit=MPa
